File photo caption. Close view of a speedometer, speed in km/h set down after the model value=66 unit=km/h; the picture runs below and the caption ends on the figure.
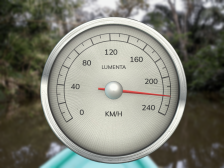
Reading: value=220 unit=km/h
